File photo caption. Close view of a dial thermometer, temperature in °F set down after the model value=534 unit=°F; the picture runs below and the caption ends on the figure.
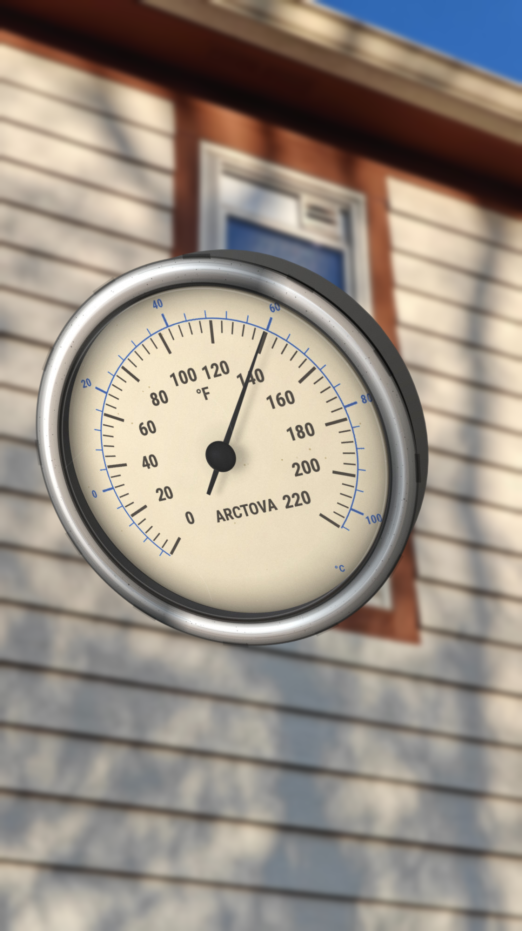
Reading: value=140 unit=°F
